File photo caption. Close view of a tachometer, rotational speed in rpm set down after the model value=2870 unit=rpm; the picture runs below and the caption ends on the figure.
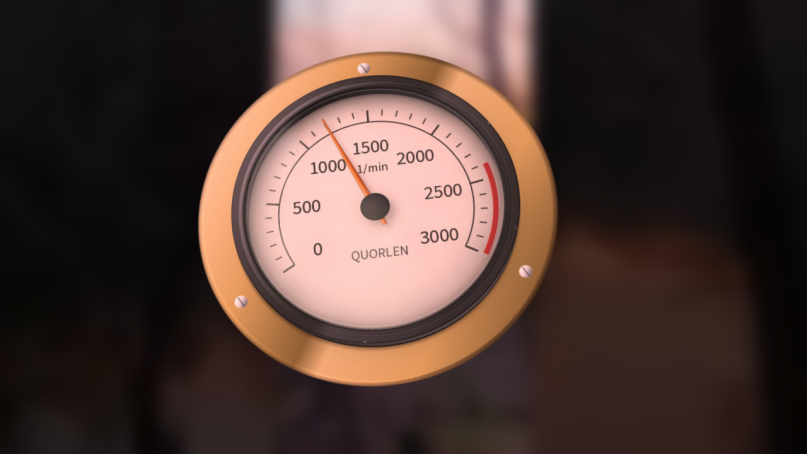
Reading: value=1200 unit=rpm
